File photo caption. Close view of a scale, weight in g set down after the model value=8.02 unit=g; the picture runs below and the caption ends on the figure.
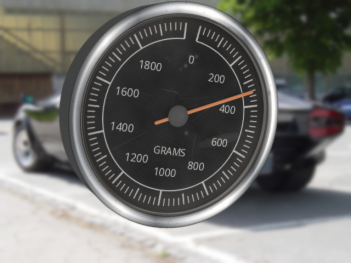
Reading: value=340 unit=g
